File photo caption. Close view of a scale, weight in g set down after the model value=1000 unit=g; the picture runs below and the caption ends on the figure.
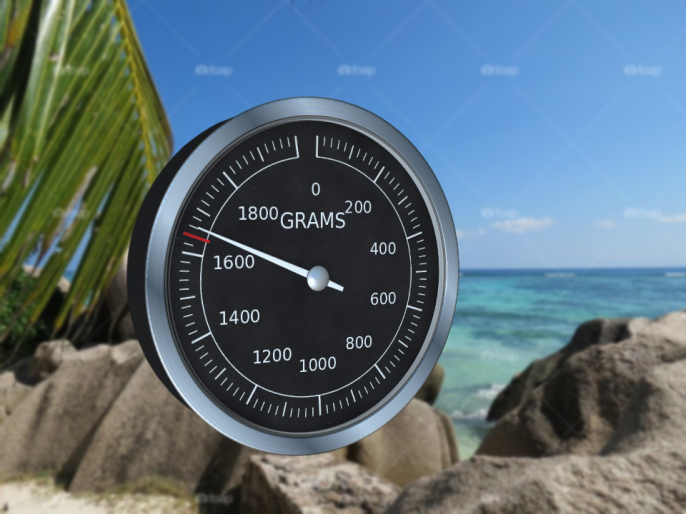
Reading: value=1660 unit=g
